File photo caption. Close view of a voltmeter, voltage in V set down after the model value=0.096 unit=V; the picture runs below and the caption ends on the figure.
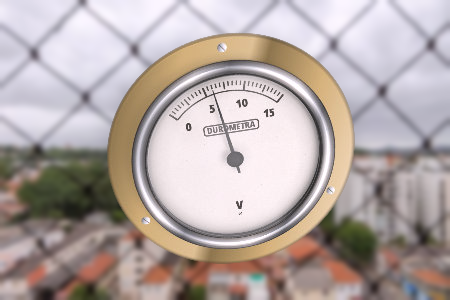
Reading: value=6 unit=V
